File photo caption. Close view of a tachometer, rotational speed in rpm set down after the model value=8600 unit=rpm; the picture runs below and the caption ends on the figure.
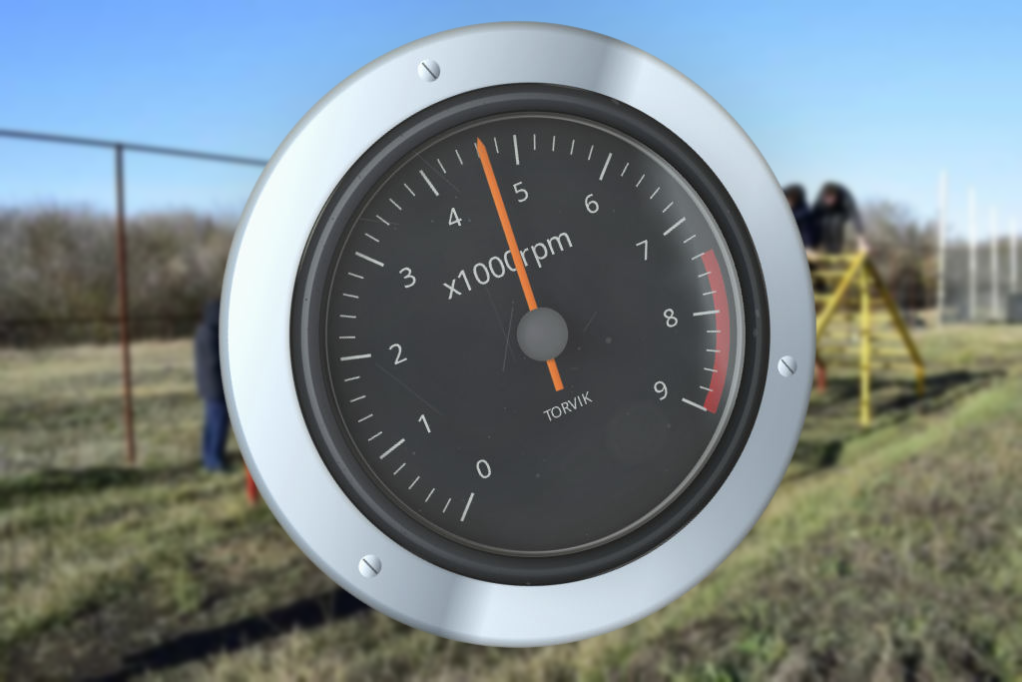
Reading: value=4600 unit=rpm
